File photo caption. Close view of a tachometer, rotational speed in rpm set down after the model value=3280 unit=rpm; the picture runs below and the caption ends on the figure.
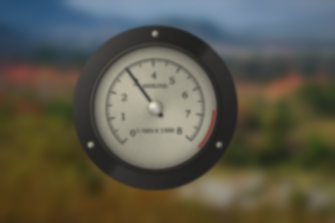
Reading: value=3000 unit=rpm
